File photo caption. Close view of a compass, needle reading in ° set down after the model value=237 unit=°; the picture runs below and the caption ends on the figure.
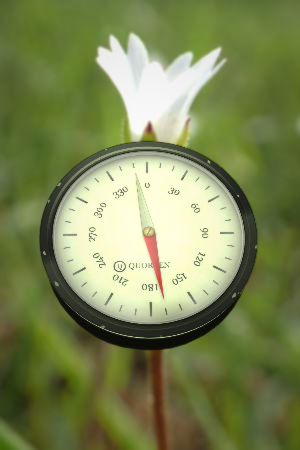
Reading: value=170 unit=°
